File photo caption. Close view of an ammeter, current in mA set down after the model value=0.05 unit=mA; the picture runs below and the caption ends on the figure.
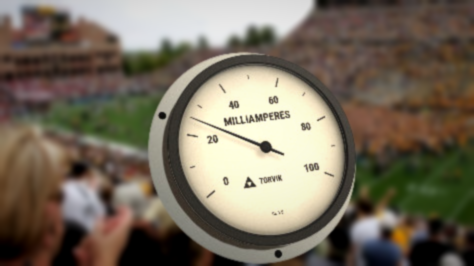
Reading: value=25 unit=mA
